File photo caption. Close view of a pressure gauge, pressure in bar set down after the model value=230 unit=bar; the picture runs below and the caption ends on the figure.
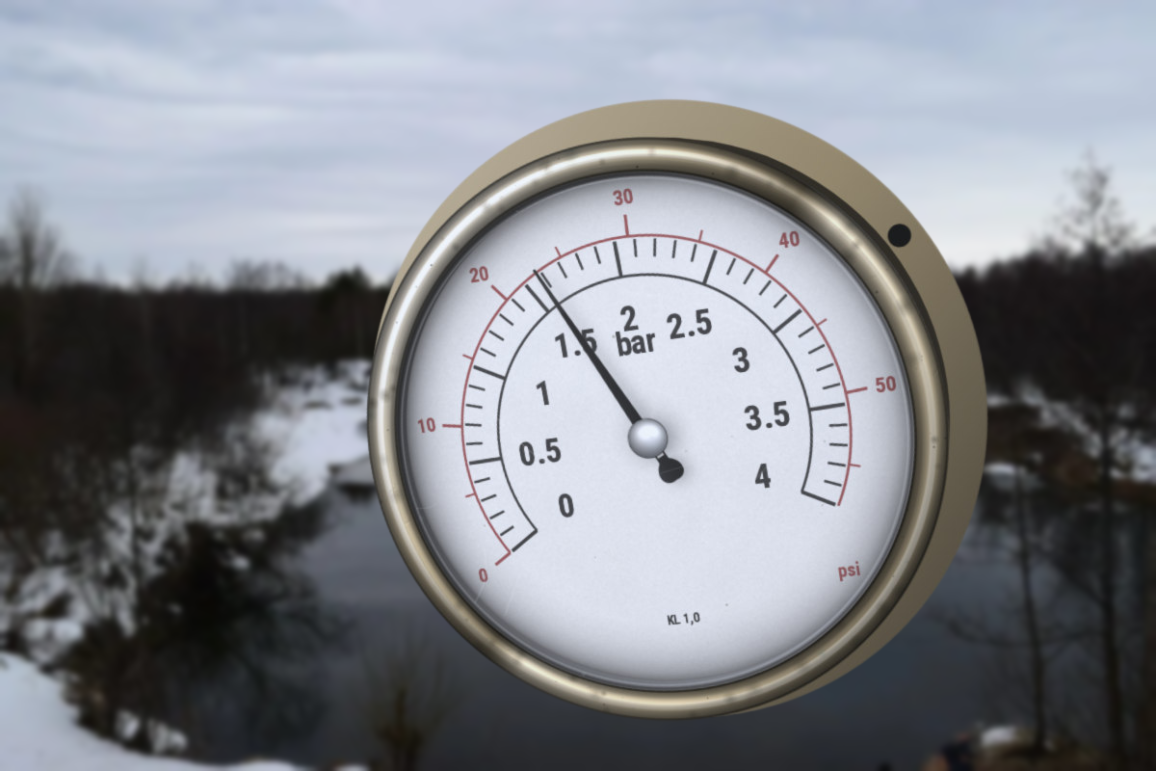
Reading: value=1.6 unit=bar
